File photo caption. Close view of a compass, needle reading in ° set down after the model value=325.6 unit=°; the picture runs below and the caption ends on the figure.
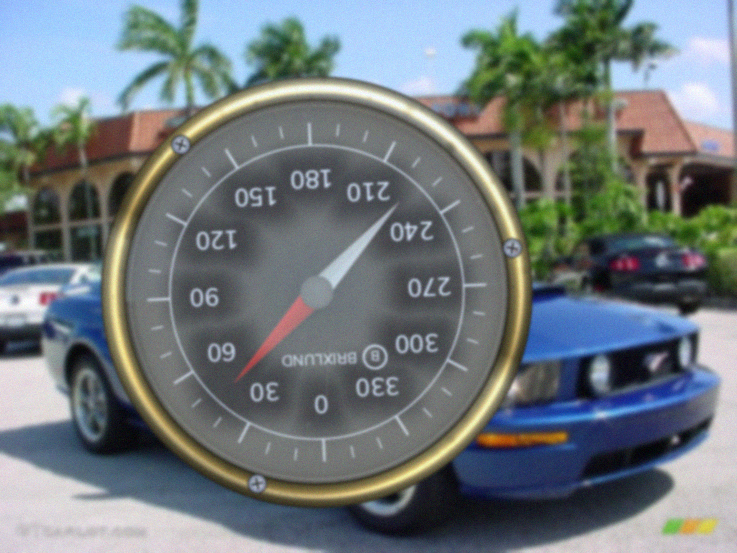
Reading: value=45 unit=°
